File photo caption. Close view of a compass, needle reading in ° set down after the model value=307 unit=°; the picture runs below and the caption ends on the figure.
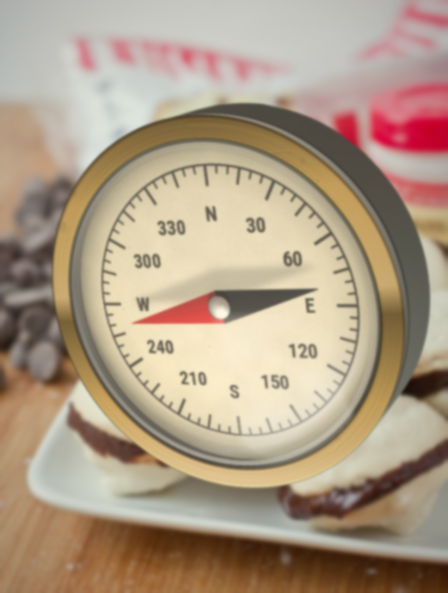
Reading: value=260 unit=°
